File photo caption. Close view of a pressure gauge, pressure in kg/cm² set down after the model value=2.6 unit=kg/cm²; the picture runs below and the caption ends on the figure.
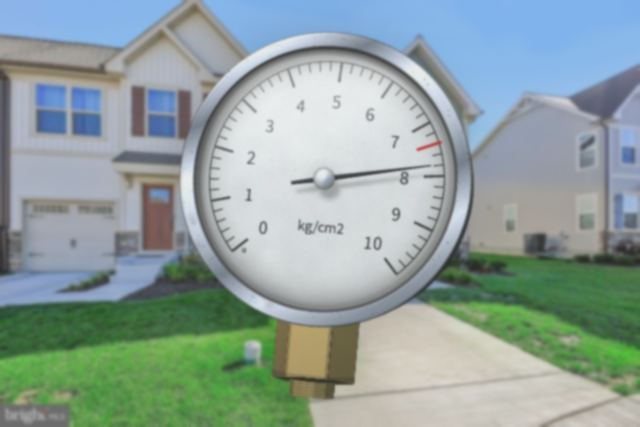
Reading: value=7.8 unit=kg/cm²
